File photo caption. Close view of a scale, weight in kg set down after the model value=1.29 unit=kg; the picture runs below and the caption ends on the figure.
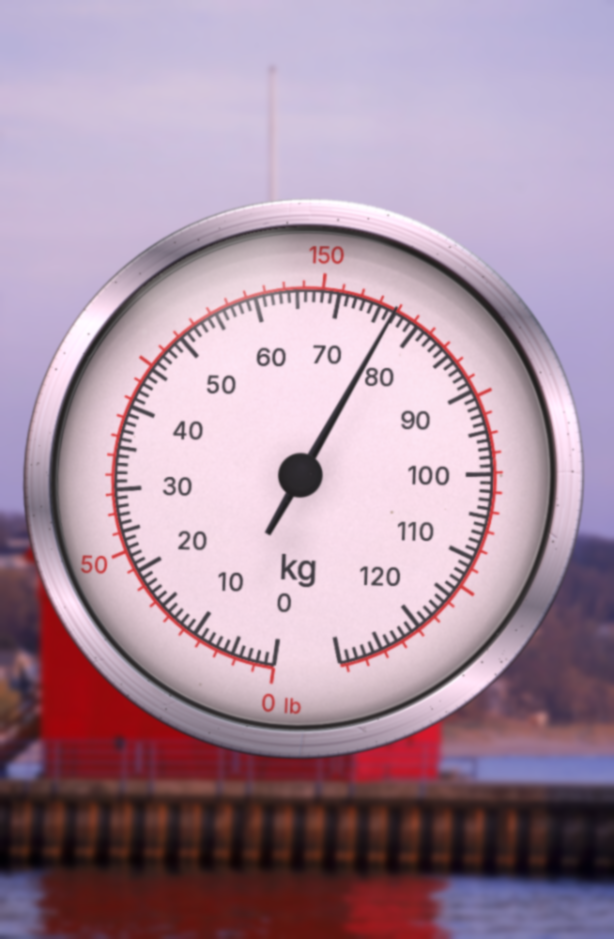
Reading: value=77 unit=kg
